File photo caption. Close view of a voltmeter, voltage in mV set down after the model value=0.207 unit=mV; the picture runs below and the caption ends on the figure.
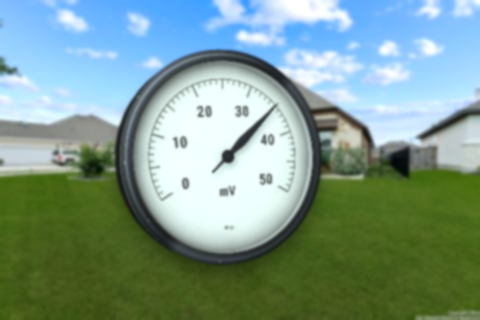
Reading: value=35 unit=mV
